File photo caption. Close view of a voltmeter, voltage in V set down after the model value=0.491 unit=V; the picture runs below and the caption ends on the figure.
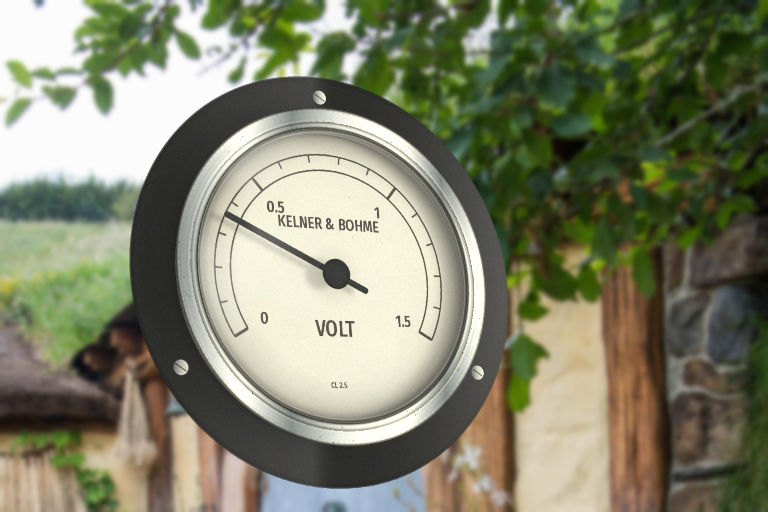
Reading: value=0.35 unit=V
